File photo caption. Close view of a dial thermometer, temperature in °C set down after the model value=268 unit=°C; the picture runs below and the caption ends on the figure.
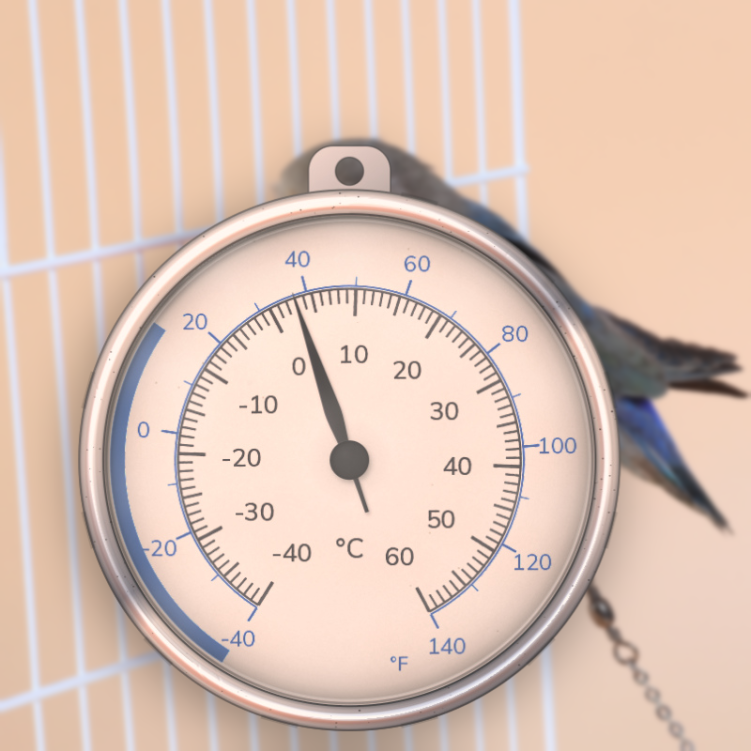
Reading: value=3 unit=°C
